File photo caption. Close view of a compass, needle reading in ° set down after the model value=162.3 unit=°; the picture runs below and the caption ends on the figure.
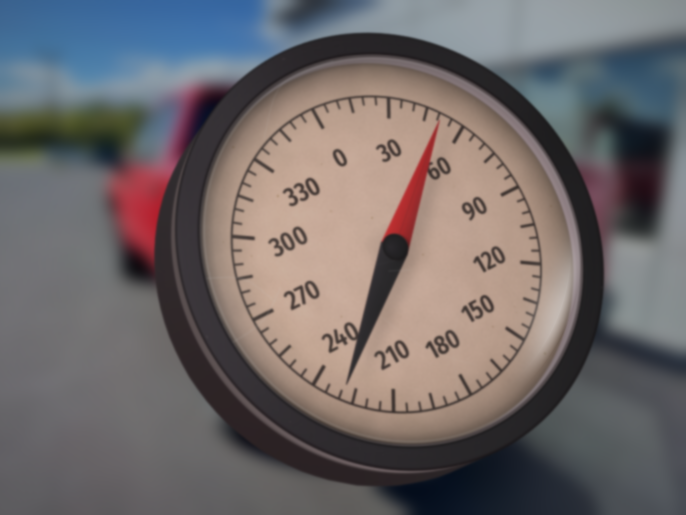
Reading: value=50 unit=°
